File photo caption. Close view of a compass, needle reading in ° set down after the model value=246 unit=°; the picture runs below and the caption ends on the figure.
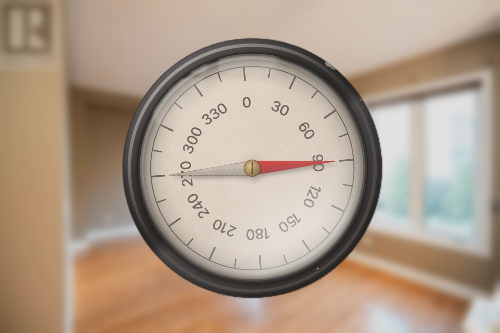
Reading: value=90 unit=°
